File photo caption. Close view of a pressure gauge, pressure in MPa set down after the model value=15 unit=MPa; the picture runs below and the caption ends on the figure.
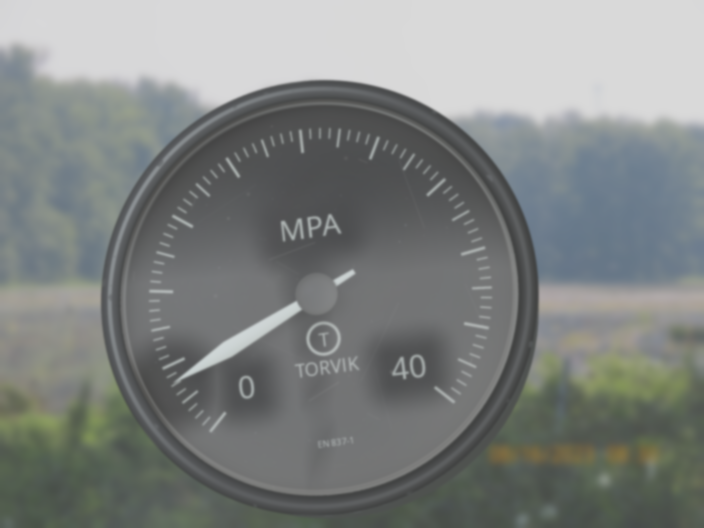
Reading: value=3 unit=MPa
